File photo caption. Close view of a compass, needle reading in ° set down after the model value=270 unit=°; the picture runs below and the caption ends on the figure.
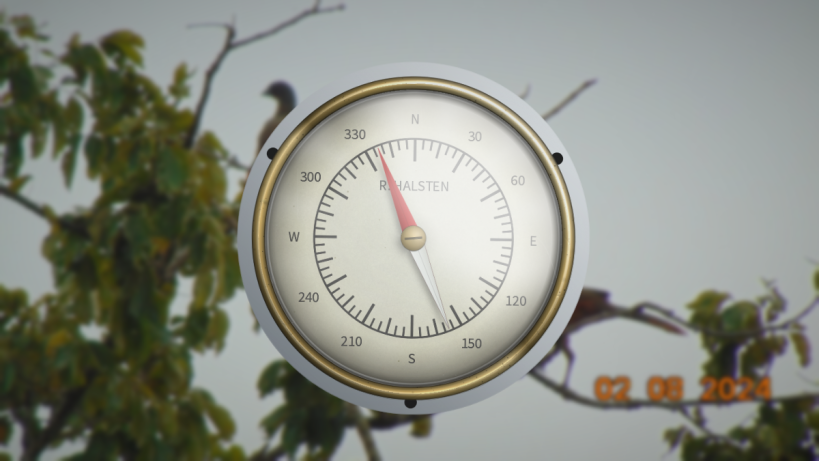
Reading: value=337.5 unit=°
